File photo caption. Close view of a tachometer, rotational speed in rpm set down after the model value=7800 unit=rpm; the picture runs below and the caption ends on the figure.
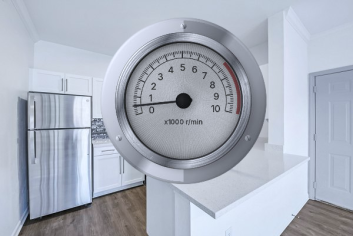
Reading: value=500 unit=rpm
